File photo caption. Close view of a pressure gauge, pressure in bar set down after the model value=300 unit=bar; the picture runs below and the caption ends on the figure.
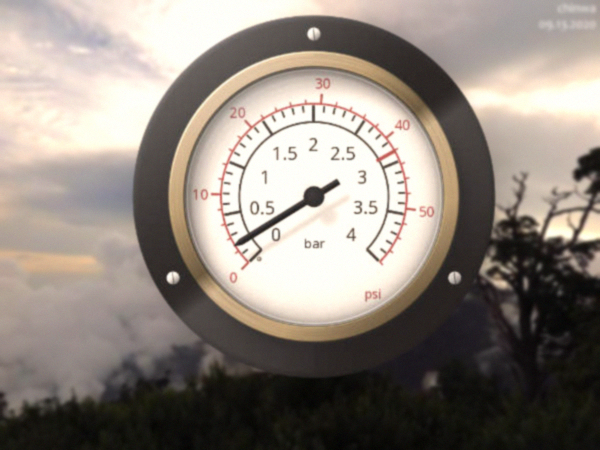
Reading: value=0.2 unit=bar
